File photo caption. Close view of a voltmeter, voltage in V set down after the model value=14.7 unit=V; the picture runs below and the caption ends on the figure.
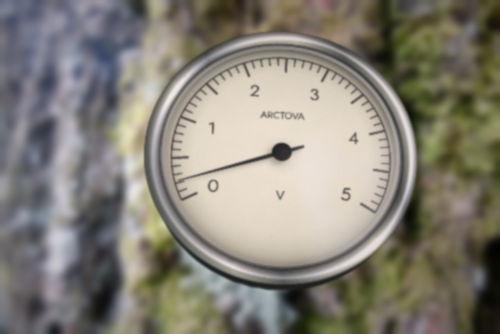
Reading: value=0.2 unit=V
